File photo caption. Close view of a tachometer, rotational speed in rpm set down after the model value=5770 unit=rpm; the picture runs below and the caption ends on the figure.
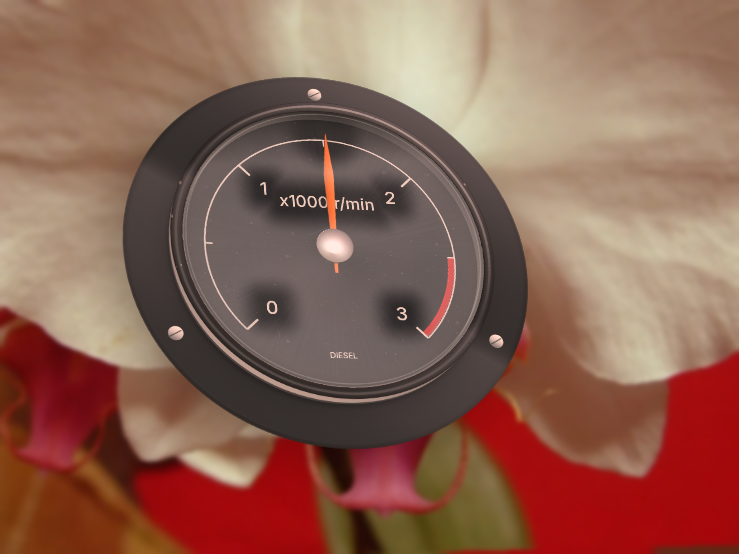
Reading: value=1500 unit=rpm
